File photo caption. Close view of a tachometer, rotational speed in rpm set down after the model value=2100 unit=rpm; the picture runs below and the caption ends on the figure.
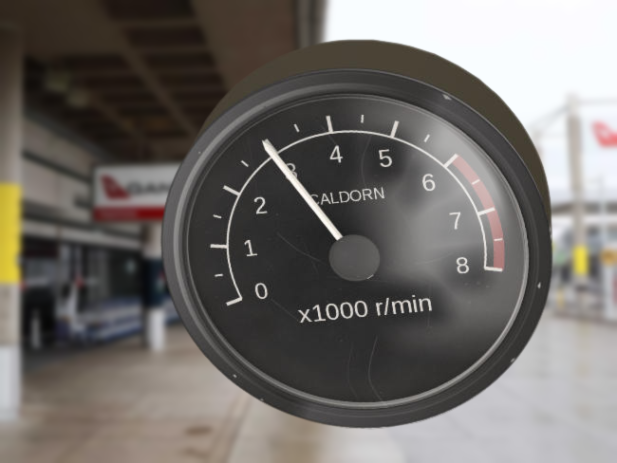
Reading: value=3000 unit=rpm
